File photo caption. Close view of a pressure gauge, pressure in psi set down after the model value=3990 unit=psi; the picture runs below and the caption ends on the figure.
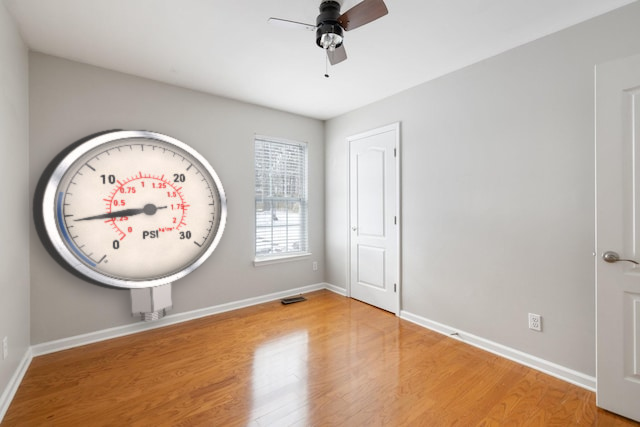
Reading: value=4.5 unit=psi
